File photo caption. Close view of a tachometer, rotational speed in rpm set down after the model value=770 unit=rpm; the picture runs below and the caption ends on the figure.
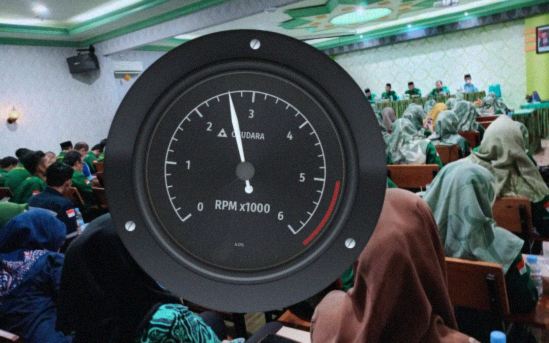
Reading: value=2600 unit=rpm
